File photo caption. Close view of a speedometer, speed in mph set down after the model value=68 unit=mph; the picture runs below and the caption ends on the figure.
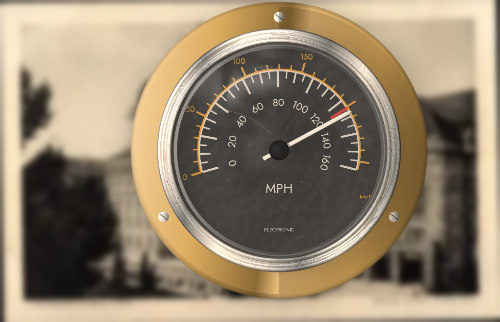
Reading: value=127.5 unit=mph
